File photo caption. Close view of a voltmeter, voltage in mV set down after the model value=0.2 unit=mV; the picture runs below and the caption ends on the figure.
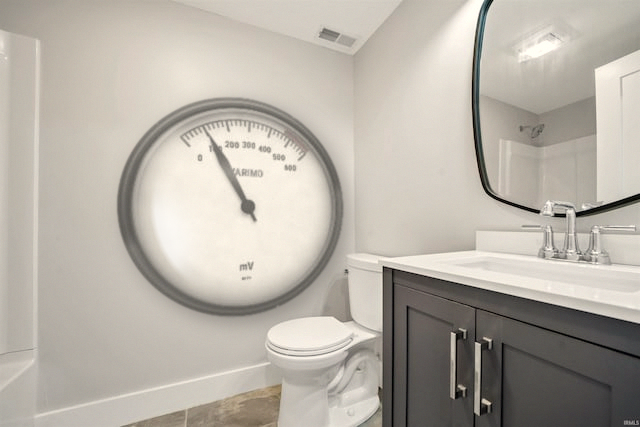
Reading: value=100 unit=mV
